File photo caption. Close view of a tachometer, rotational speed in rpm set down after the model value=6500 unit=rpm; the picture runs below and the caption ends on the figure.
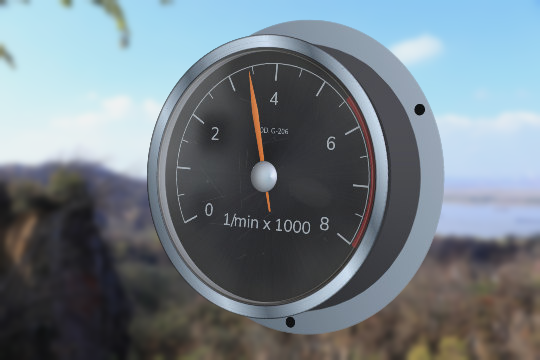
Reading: value=3500 unit=rpm
